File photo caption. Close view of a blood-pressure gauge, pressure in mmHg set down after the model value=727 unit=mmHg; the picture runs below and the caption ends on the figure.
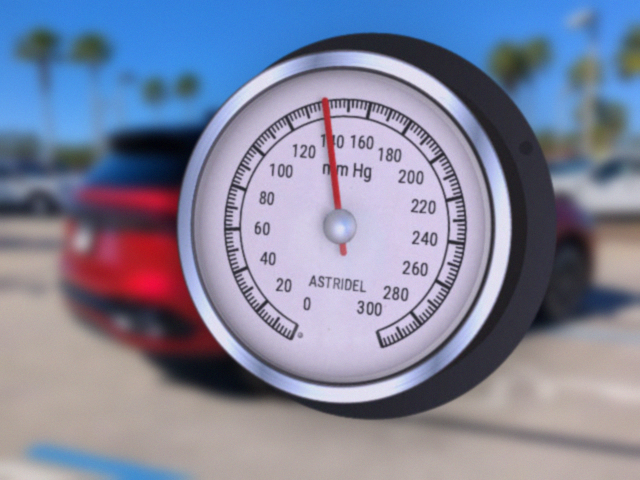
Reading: value=140 unit=mmHg
